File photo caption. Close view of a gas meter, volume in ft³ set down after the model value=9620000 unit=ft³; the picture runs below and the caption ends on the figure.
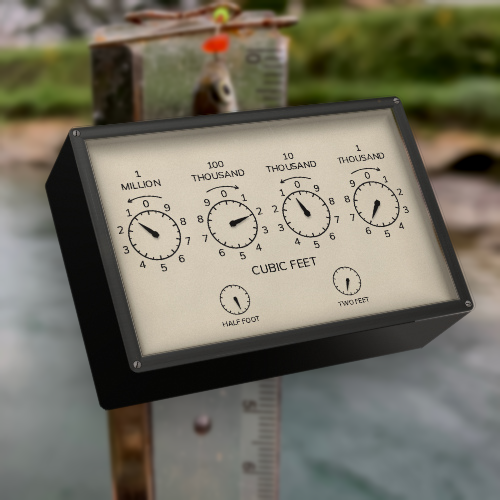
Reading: value=120600 unit=ft³
